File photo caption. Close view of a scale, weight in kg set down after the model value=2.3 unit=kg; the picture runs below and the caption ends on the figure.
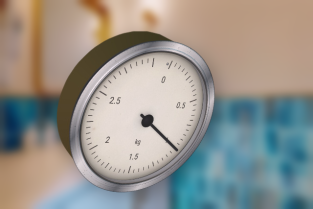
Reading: value=1 unit=kg
